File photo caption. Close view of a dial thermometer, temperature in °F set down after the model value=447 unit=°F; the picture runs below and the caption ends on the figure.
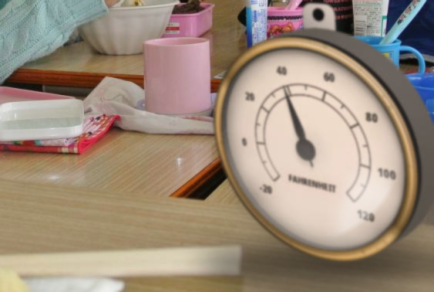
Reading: value=40 unit=°F
